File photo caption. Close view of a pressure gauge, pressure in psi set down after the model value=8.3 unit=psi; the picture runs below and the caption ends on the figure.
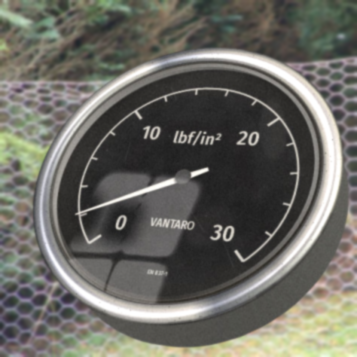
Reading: value=2 unit=psi
